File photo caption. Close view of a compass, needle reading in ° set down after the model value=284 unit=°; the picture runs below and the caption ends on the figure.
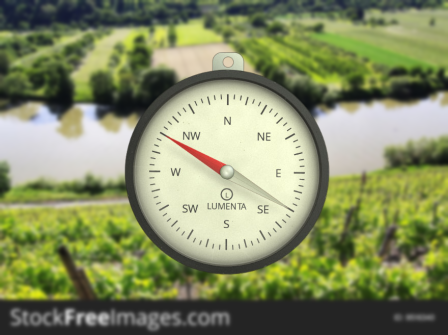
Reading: value=300 unit=°
